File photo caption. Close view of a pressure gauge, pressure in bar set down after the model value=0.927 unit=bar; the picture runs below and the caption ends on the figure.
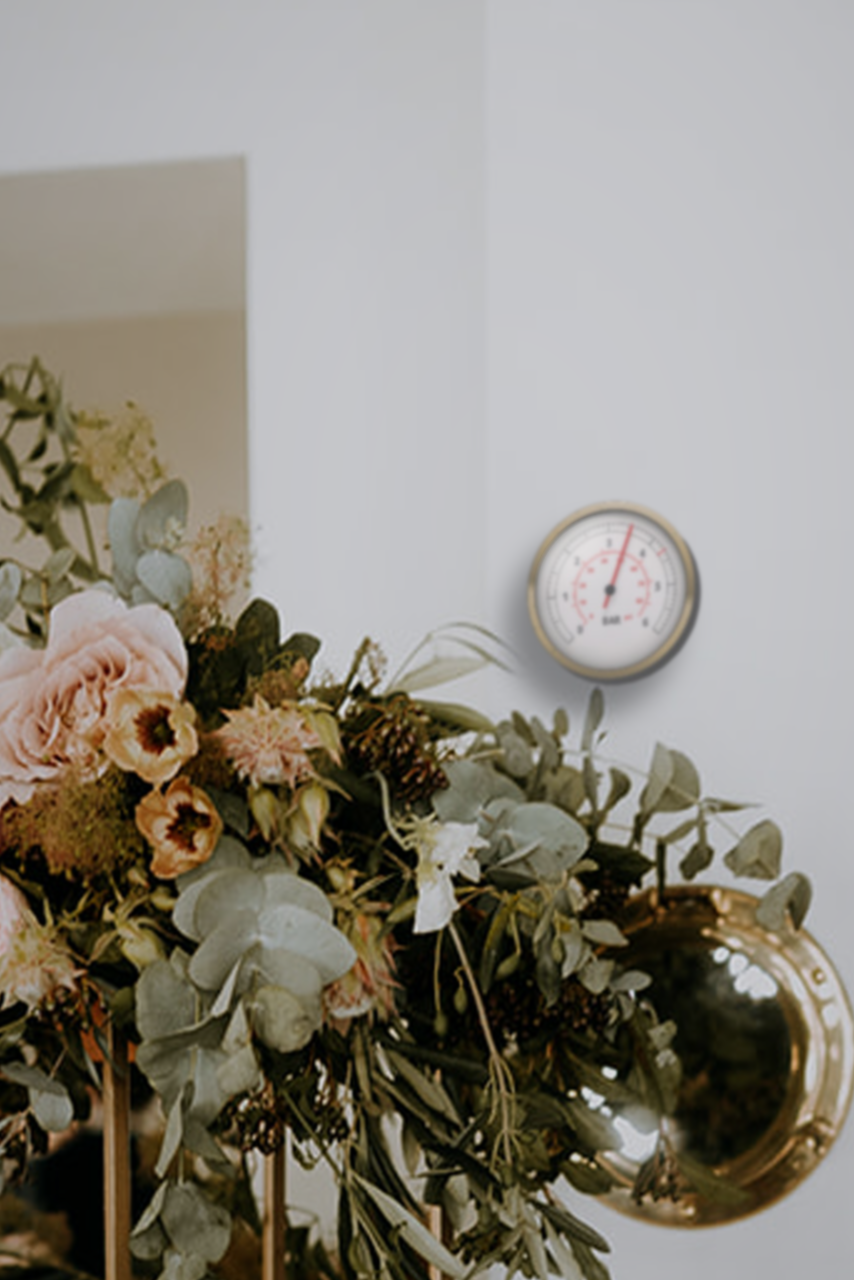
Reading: value=3.5 unit=bar
